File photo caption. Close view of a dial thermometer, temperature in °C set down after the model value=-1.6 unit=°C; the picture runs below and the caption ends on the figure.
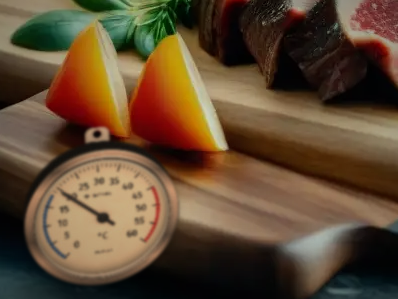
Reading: value=20 unit=°C
